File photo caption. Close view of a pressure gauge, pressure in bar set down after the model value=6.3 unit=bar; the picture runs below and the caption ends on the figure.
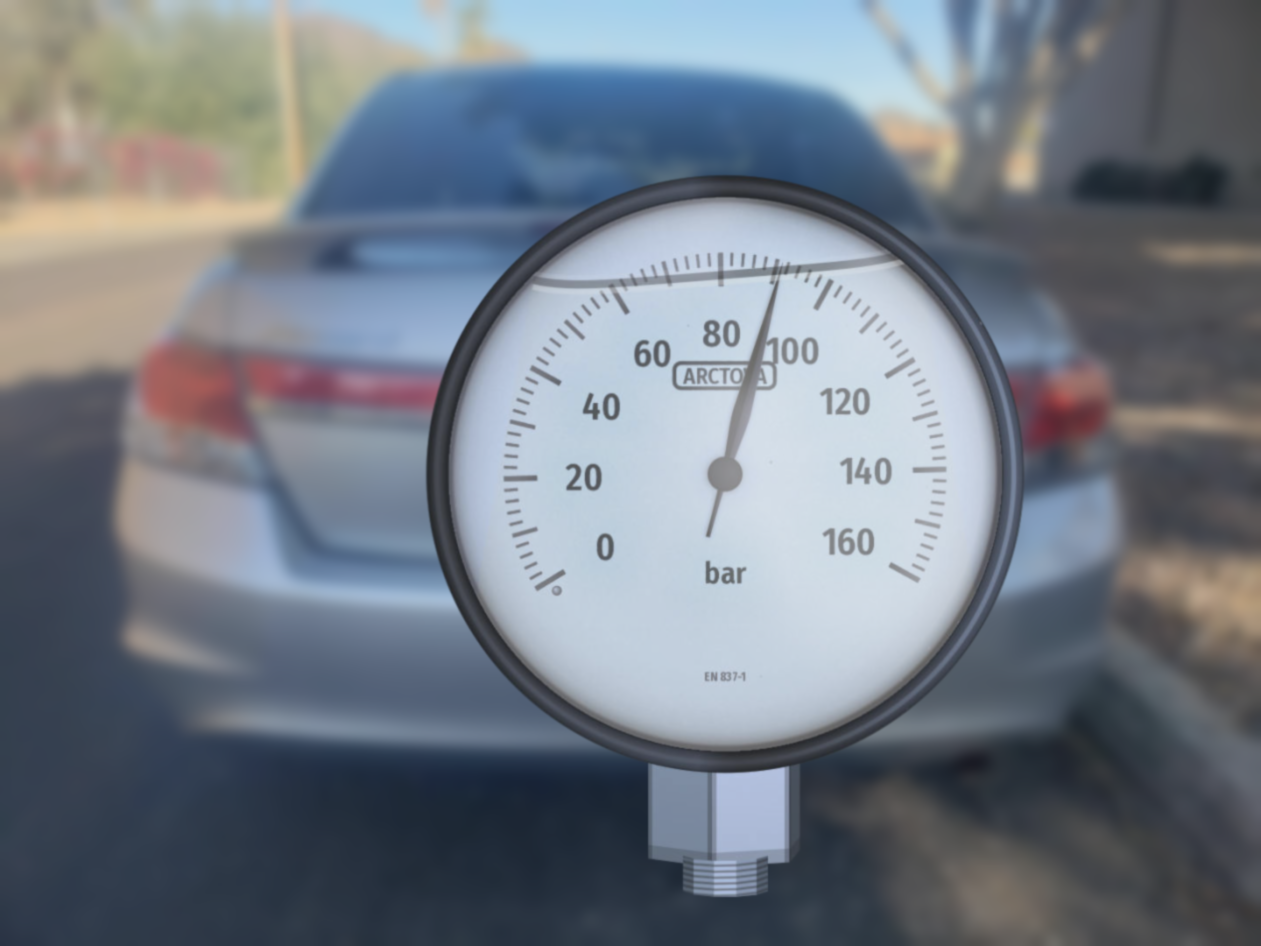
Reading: value=91 unit=bar
